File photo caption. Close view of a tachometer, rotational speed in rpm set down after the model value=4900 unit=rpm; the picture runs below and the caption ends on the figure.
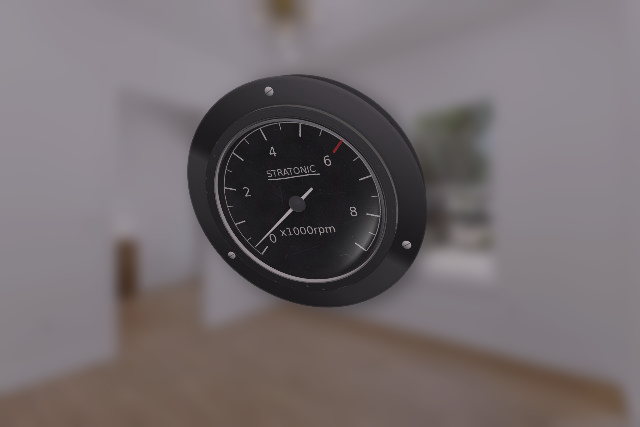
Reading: value=250 unit=rpm
